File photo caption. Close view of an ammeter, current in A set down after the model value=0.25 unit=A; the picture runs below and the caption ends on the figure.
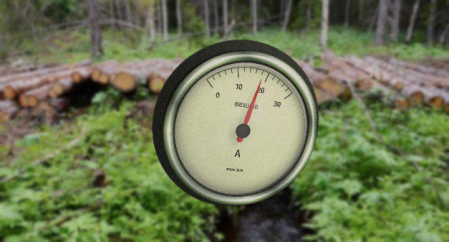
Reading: value=18 unit=A
